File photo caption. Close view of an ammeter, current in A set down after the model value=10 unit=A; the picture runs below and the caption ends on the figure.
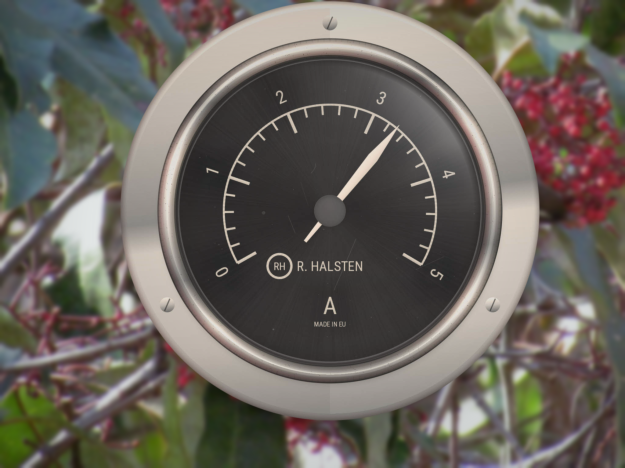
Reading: value=3.3 unit=A
